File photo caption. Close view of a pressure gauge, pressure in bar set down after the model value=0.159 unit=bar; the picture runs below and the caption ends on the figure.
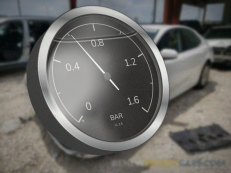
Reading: value=0.6 unit=bar
